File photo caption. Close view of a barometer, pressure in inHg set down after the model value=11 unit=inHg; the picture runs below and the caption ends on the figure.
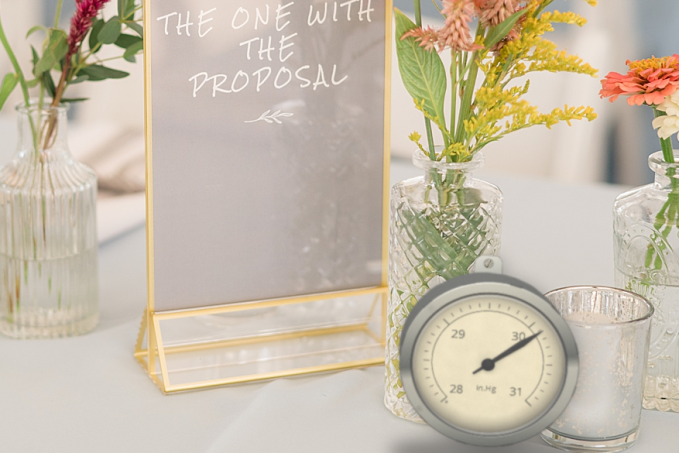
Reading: value=30.1 unit=inHg
